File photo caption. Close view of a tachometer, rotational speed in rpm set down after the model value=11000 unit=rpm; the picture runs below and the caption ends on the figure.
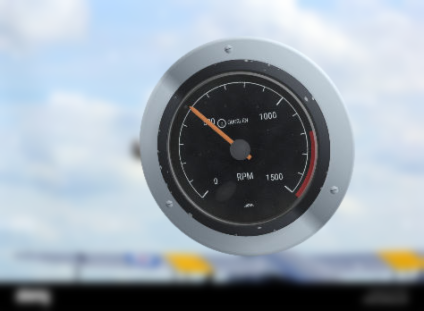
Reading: value=500 unit=rpm
